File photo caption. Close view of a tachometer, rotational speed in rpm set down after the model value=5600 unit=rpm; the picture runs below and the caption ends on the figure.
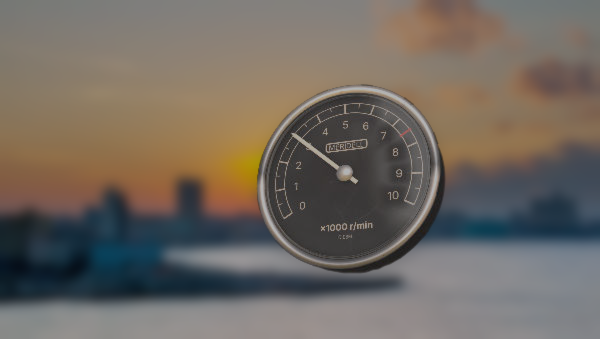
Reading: value=3000 unit=rpm
